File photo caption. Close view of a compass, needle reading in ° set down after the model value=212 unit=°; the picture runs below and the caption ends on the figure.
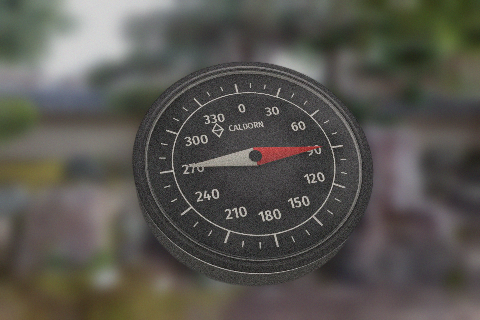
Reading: value=90 unit=°
